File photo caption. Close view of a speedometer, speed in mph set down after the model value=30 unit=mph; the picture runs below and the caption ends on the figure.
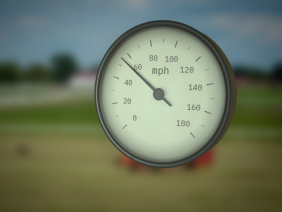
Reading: value=55 unit=mph
